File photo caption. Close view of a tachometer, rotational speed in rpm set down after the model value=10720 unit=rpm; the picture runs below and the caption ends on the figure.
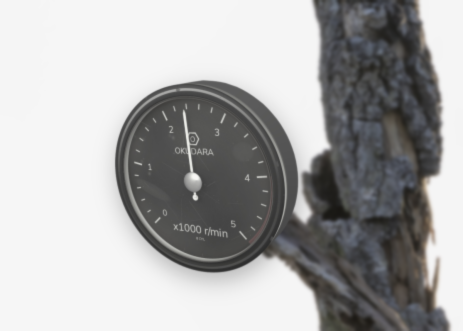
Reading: value=2400 unit=rpm
